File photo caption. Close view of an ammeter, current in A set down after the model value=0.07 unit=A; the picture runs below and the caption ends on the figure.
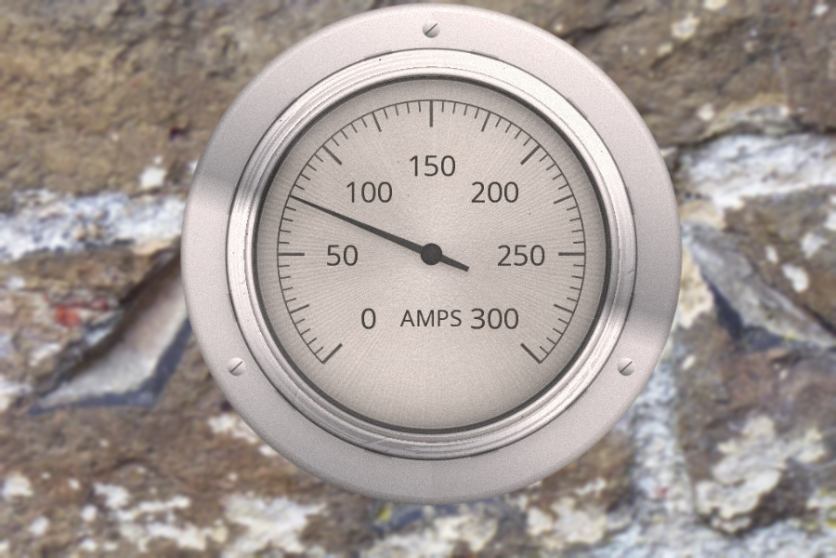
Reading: value=75 unit=A
